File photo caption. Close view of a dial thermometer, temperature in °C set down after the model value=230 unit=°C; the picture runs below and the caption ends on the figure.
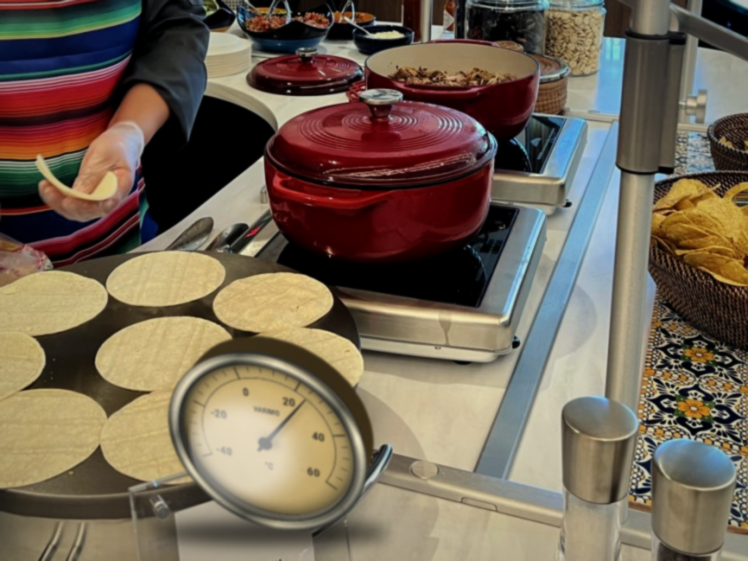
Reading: value=24 unit=°C
